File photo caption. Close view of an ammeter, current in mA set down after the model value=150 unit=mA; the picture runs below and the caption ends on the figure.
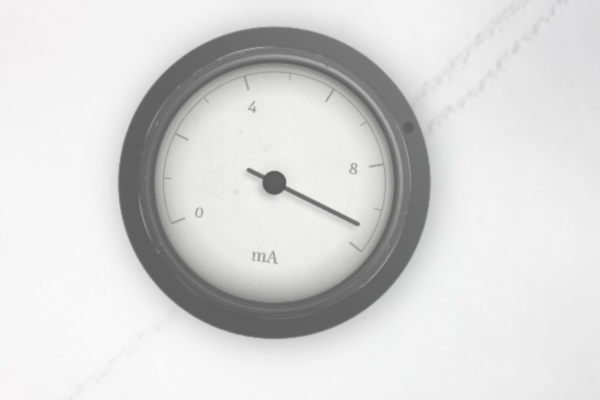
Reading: value=9.5 unit=mA
